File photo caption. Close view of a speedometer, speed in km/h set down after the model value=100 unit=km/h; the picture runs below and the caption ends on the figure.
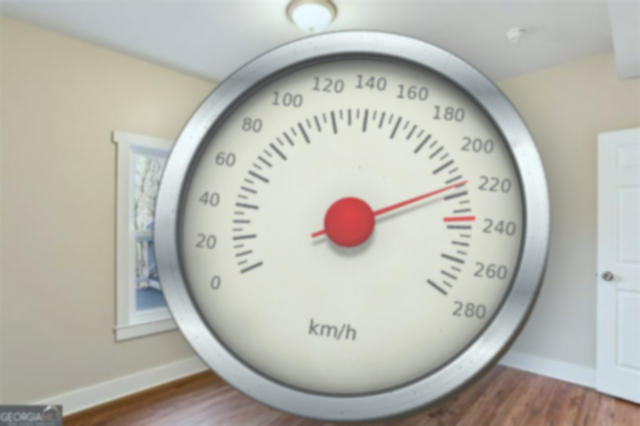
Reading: value=215 unit=km/h
